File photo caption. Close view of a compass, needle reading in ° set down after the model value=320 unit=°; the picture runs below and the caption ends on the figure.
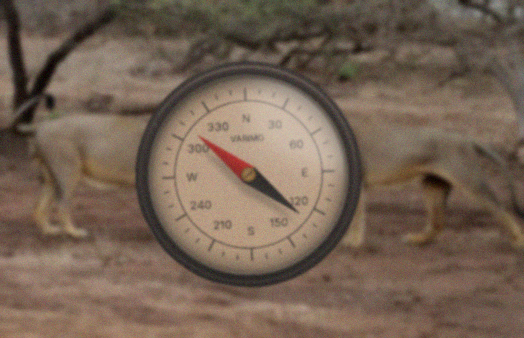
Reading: value=310 unit=°
